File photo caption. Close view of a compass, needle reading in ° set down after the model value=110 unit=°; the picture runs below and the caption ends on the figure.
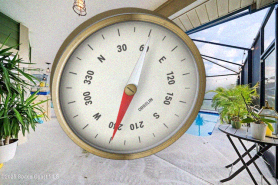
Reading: value=240 unit=°
